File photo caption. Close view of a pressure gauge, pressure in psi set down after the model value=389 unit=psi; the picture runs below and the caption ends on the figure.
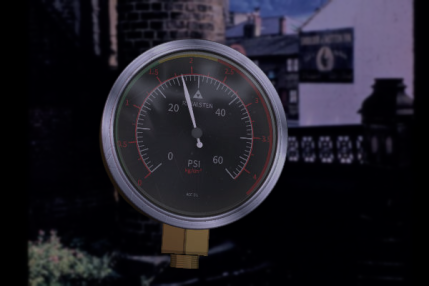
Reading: value=26 unit=psi
